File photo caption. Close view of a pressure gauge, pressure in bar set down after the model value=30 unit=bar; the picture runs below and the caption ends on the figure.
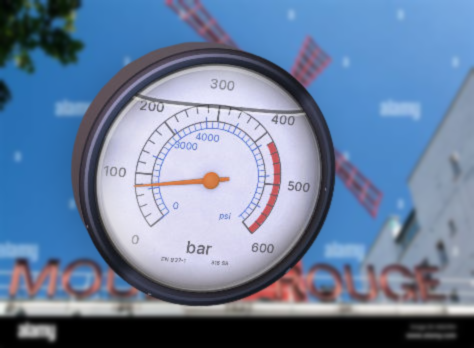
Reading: value=80 unit=bar
